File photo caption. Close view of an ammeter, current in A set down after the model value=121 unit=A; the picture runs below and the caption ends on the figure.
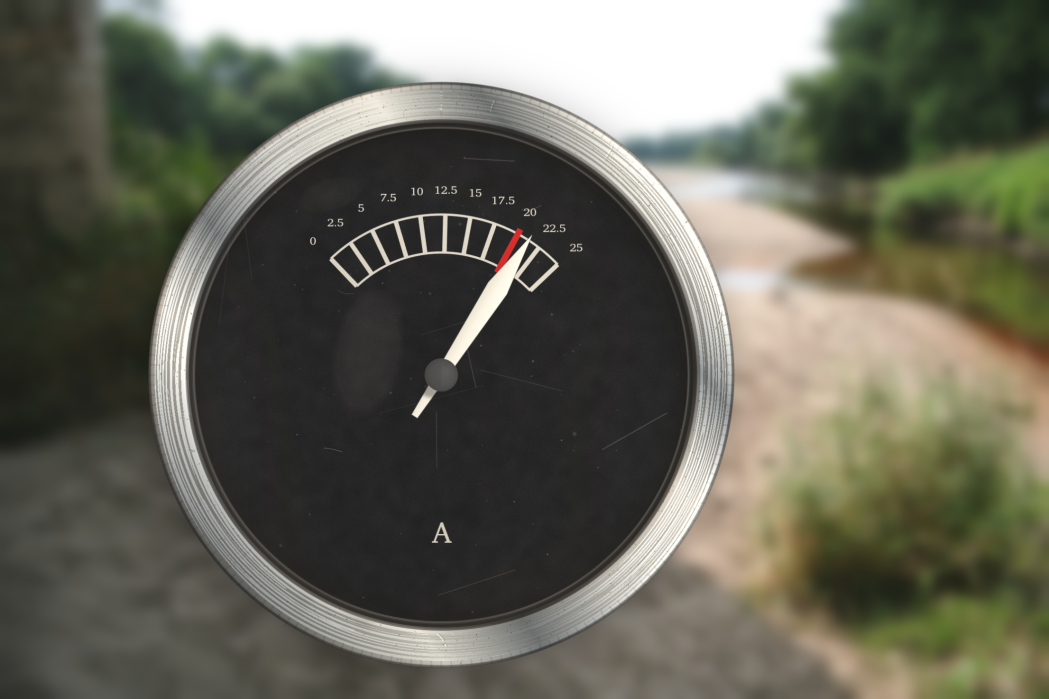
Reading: value=21.25 unit=A
